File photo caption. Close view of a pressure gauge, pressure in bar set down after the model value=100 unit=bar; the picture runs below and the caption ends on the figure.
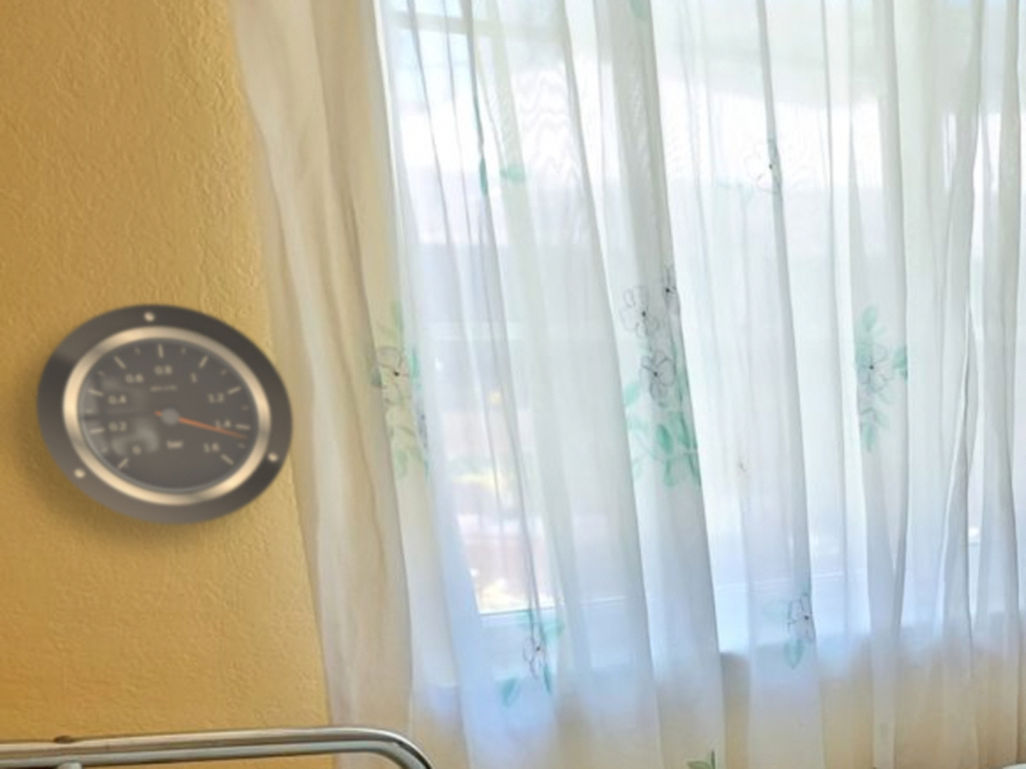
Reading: value=1.45 unit=bar
